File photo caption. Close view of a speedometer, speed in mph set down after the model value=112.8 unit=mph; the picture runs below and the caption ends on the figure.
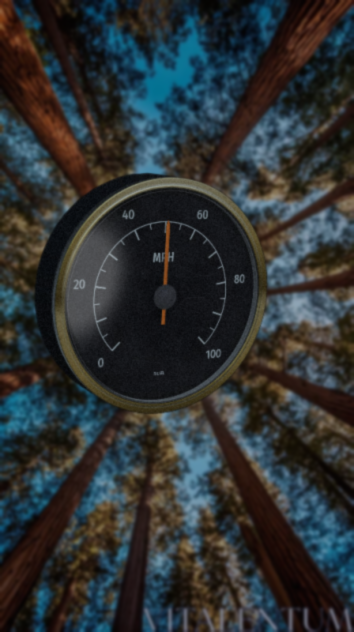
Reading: value=50 unit=mph
